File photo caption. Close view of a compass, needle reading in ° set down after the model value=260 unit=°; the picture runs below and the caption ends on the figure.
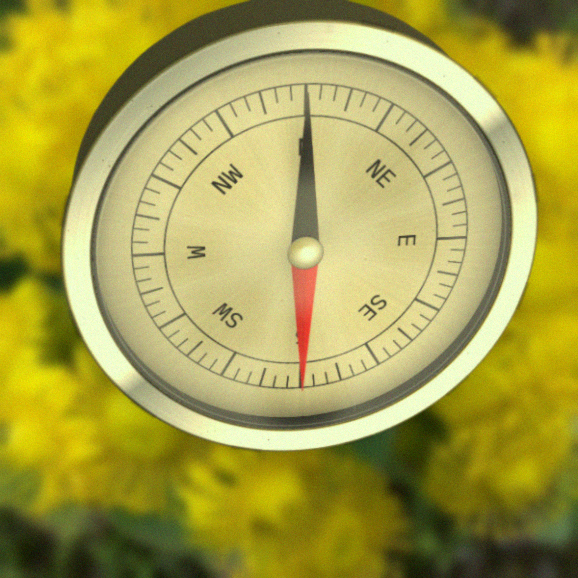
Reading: value=180 unit=°
